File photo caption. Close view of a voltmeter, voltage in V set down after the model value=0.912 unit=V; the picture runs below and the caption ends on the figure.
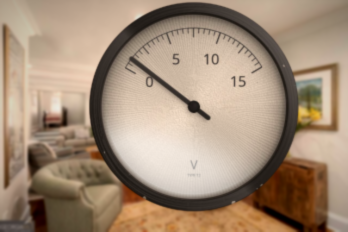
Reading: value=1 unit=V
